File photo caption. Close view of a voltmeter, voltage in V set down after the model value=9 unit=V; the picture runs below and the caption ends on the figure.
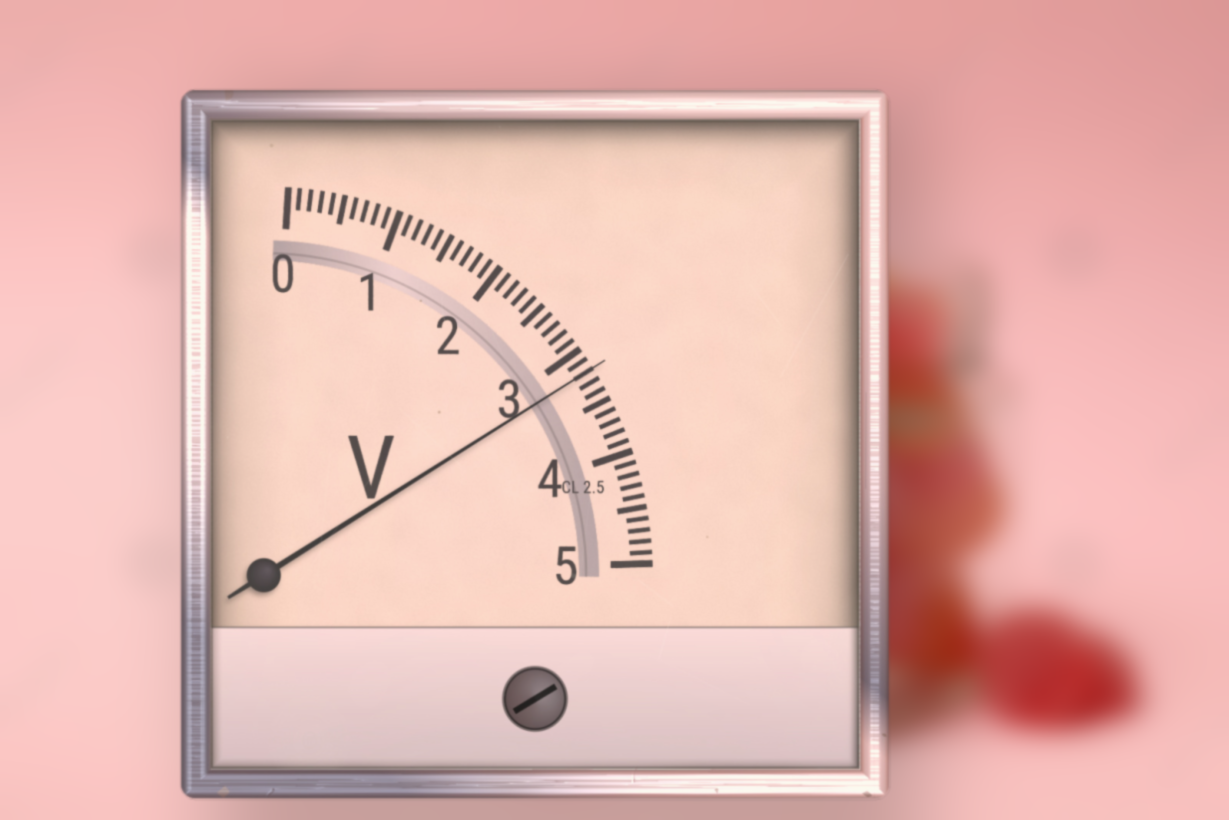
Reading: value=3.2 unit=V
